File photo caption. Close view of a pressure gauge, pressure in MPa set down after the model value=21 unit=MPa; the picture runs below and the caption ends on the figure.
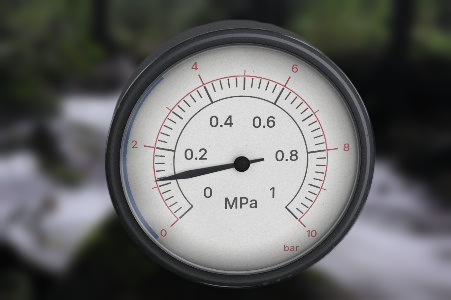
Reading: value=0.12 unit=MPa
